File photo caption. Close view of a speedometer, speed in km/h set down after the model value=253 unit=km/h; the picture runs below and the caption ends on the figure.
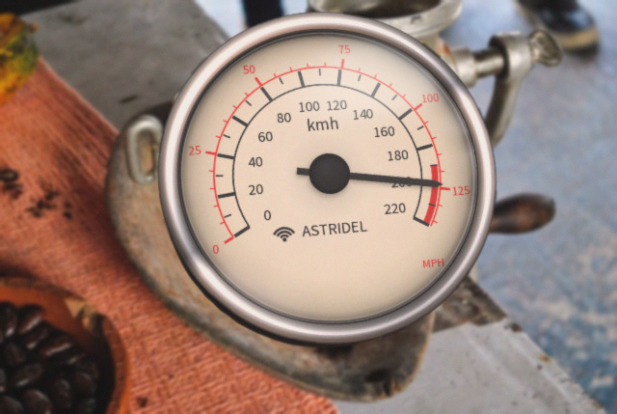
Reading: value=200 unit=km/h
